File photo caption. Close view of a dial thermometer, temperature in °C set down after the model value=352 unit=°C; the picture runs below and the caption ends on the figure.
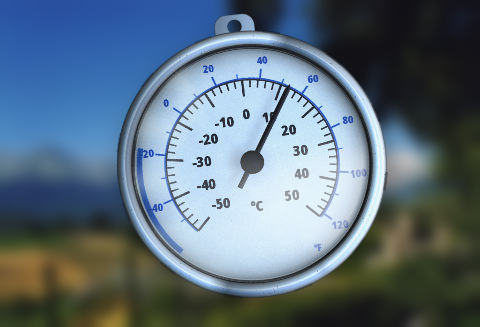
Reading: value=12 unit=°C
